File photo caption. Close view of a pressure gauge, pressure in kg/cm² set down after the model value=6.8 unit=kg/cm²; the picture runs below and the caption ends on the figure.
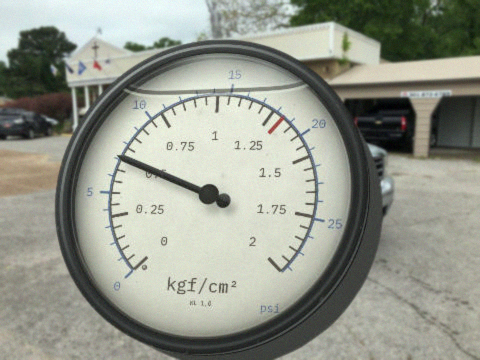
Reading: value=0.5 unit=kg/cm²
